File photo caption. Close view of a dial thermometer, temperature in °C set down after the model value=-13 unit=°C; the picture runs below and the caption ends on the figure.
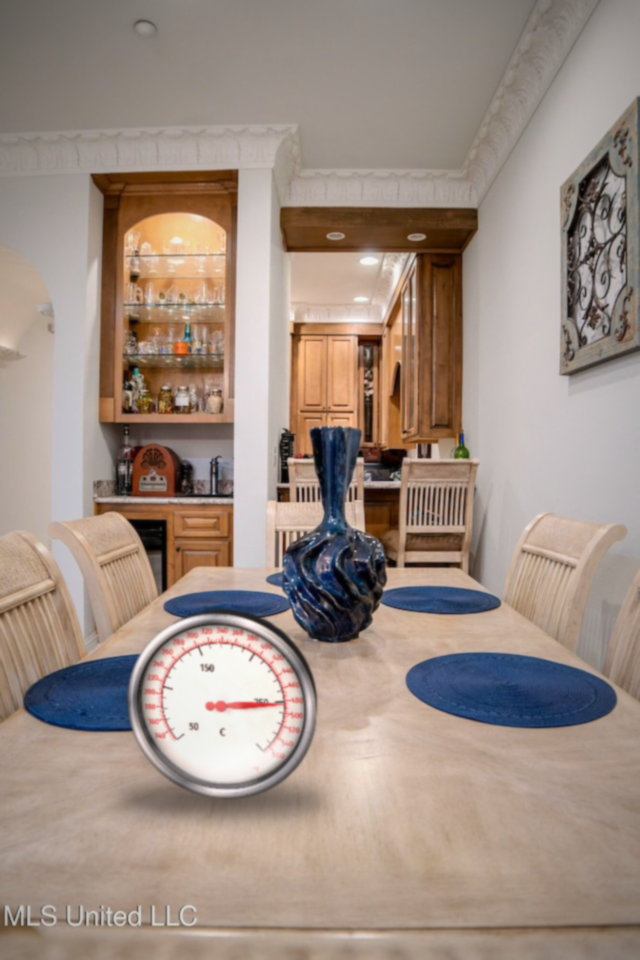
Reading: value=250 unit=°C
